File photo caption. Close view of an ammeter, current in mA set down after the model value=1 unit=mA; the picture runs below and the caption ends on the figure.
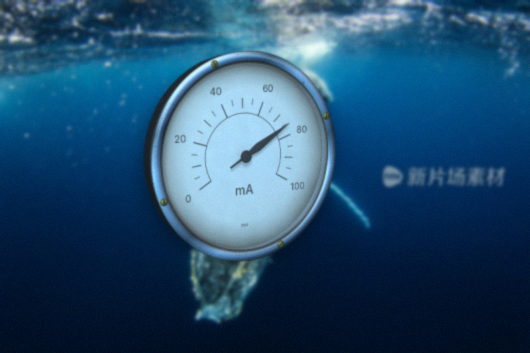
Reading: value=75 unit=mA
